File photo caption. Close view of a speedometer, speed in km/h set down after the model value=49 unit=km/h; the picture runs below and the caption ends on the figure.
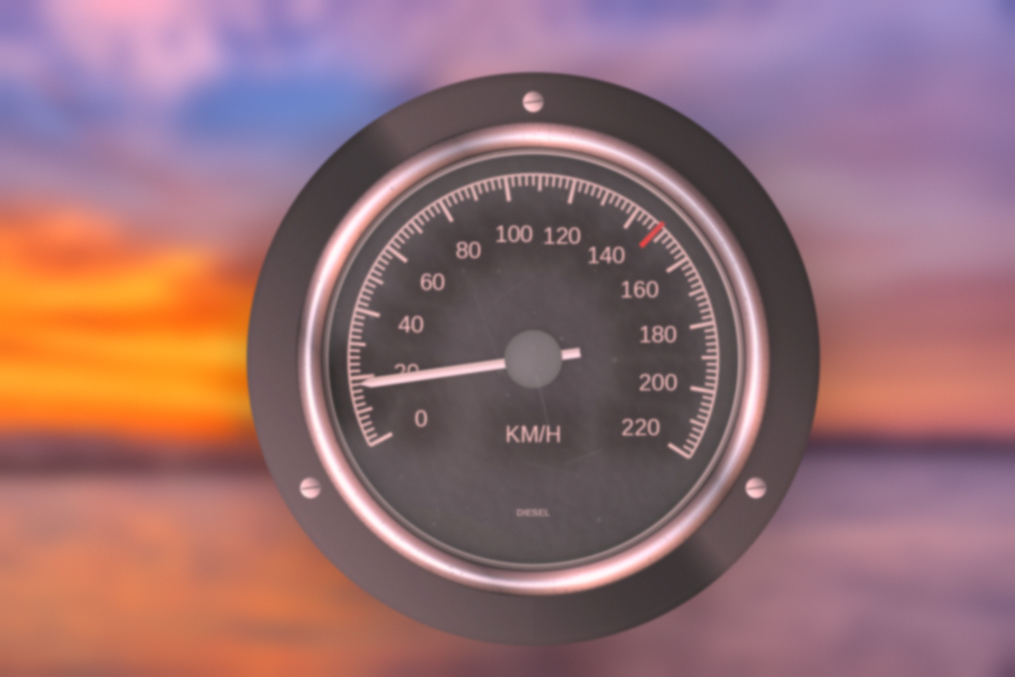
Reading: value=18 unit=km/h
